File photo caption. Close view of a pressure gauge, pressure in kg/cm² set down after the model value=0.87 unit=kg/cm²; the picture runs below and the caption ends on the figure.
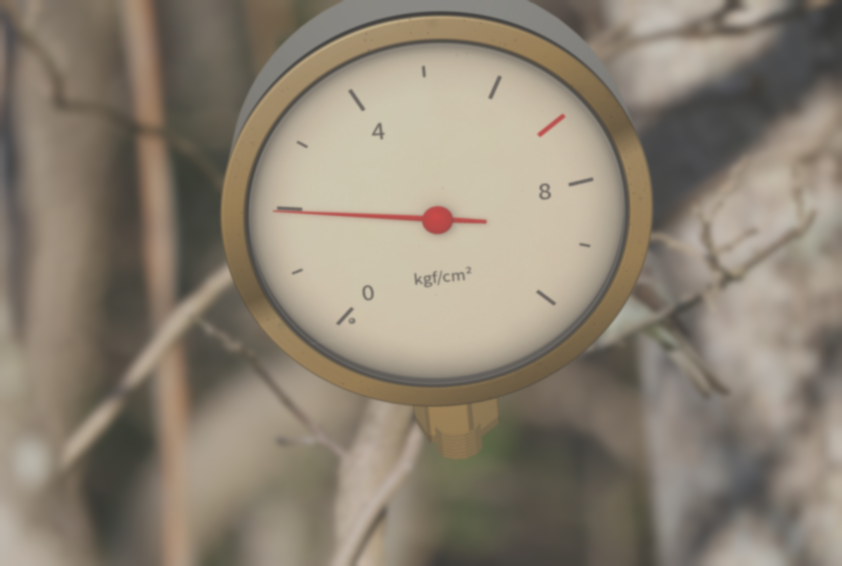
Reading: value=2 unit=kg/cm²
